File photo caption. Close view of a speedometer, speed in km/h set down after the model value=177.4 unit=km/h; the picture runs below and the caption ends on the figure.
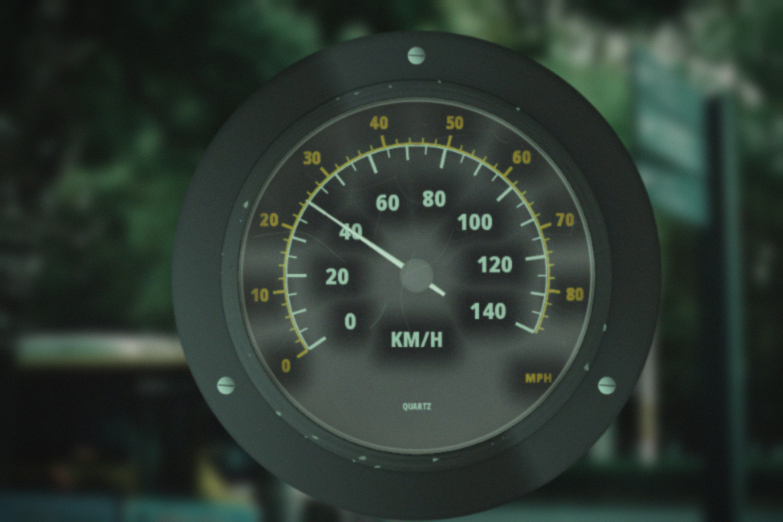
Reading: value=40 unit=km/h
